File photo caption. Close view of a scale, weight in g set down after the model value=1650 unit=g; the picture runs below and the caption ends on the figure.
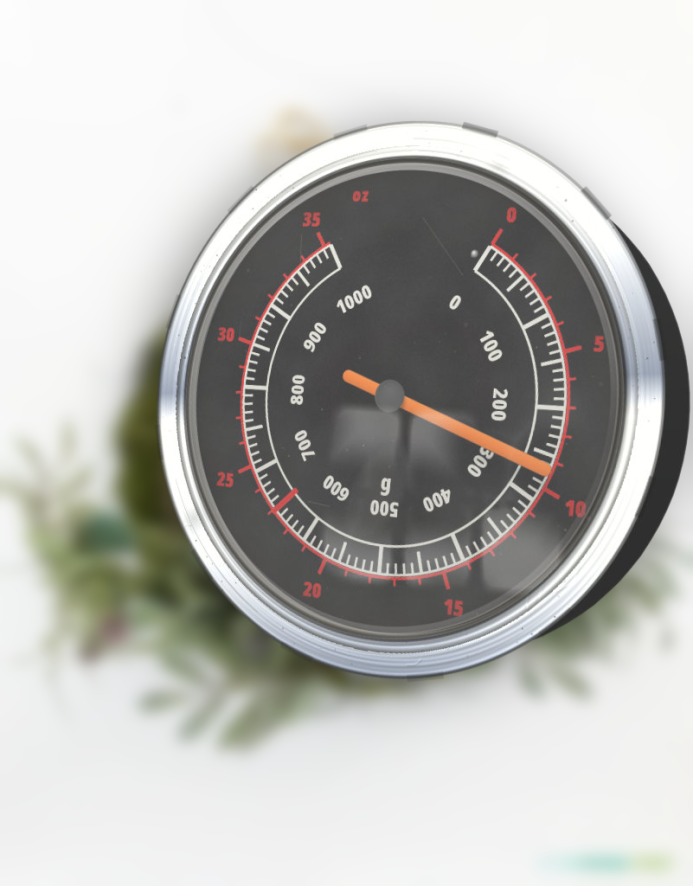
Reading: value=265 unit=g
